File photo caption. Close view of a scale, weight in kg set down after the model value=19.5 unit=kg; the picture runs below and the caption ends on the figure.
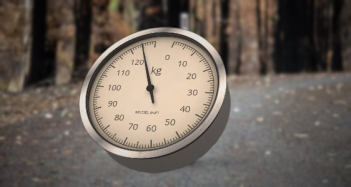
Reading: value=125 unit=kg
